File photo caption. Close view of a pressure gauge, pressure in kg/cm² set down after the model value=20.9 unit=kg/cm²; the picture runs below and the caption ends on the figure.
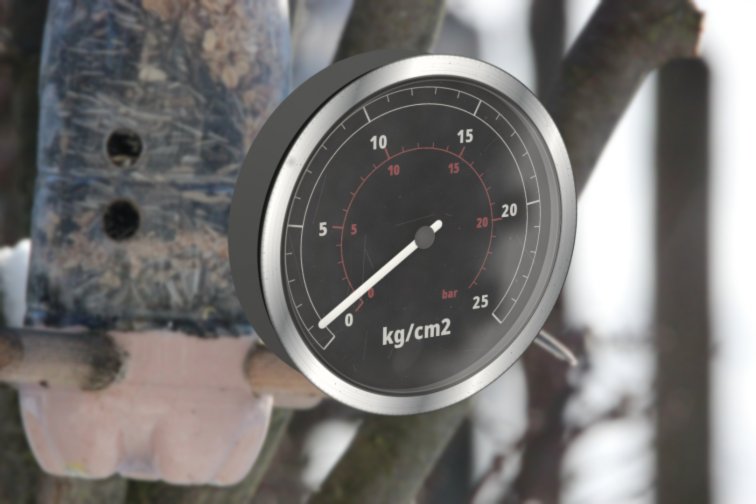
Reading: value=1 unit=kg/cm²
